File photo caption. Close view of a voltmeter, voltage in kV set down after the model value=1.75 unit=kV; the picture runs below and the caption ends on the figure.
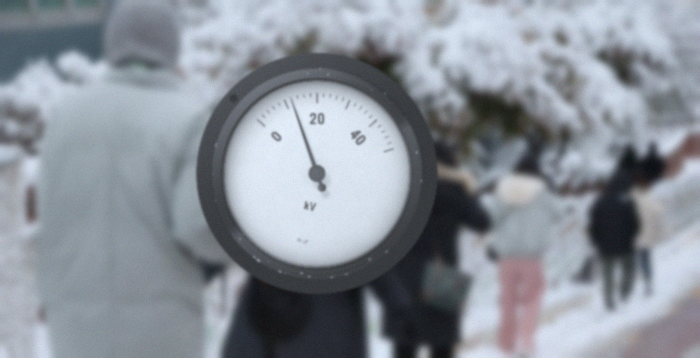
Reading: value=12 unit=kV
